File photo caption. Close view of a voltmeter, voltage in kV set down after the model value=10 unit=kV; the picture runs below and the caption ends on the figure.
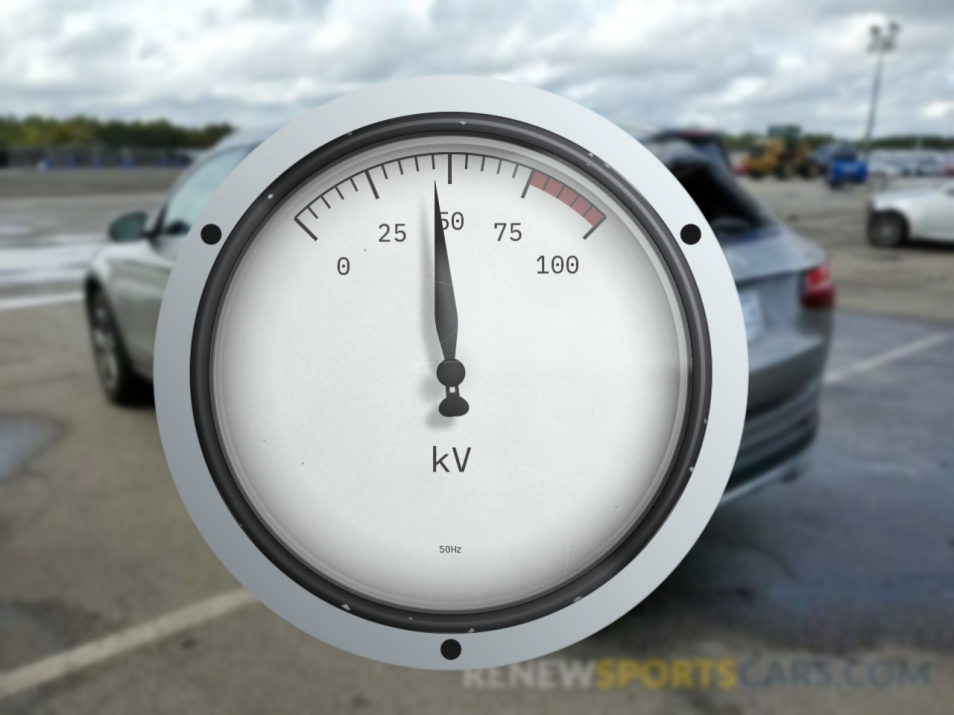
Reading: value=45 unit=kV
